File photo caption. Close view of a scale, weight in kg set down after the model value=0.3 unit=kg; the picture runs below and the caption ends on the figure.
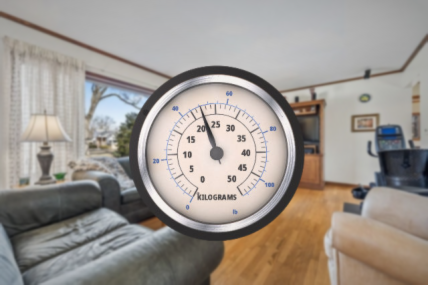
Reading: value=22 unit=kg
